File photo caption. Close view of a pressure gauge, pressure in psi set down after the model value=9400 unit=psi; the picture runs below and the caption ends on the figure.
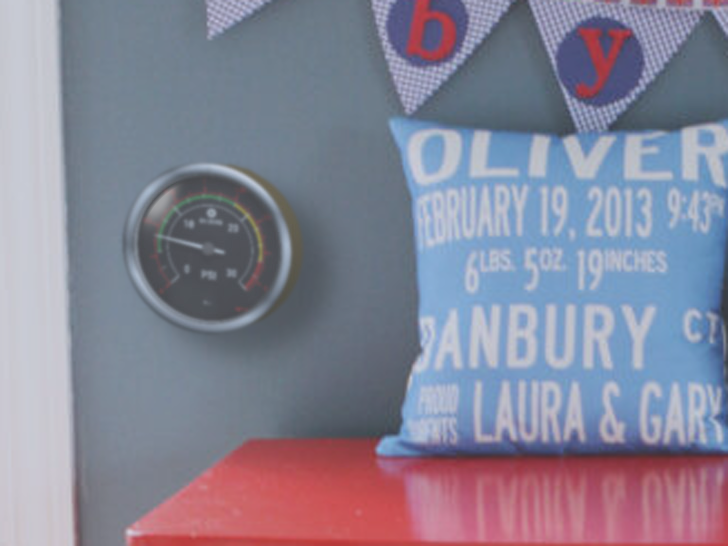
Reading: value=6 unit=psi
